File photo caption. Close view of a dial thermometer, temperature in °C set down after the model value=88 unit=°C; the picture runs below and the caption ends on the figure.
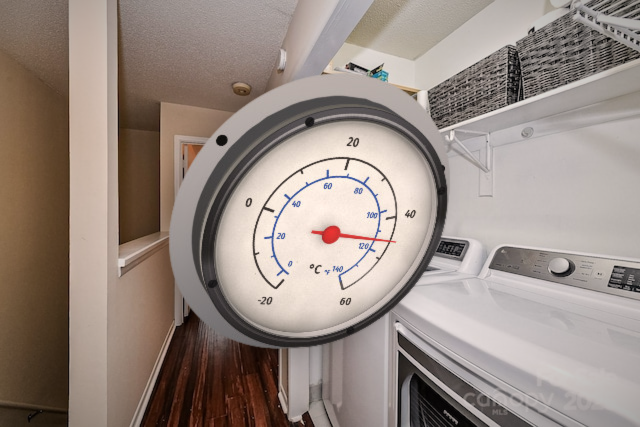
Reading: value=45 unit=°C
